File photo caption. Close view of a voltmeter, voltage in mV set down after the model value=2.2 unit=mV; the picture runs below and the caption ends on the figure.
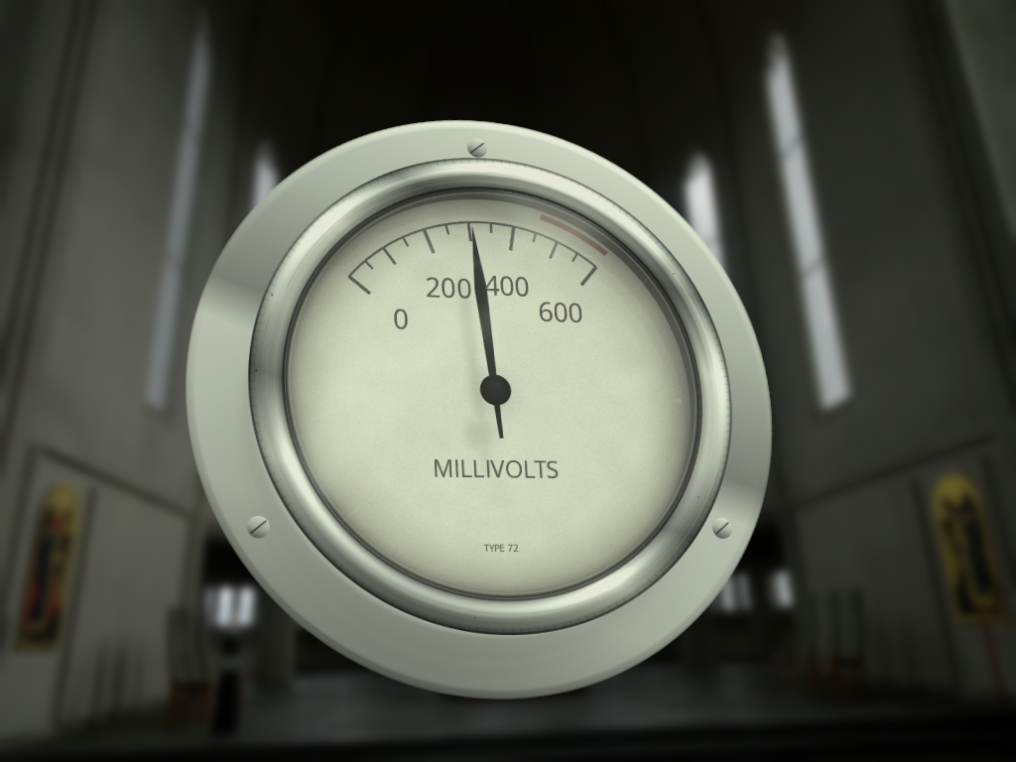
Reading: value=300 unit=mV
